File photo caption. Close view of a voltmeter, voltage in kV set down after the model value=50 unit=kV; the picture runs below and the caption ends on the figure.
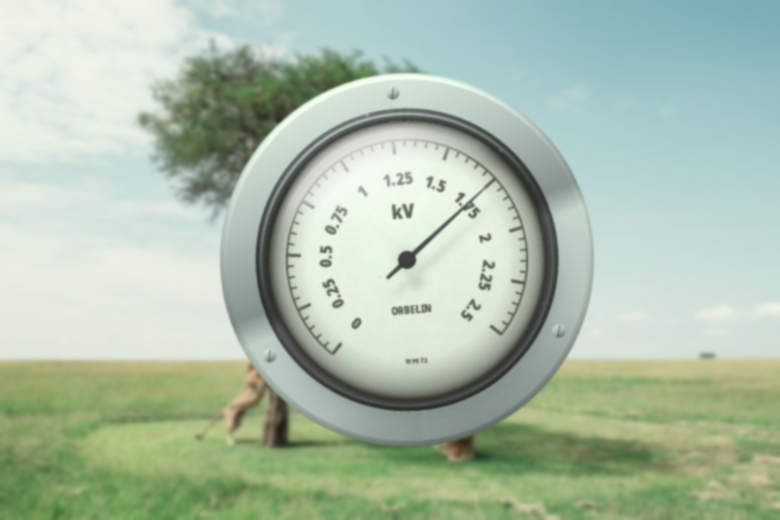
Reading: value=1.75 unit=kV
